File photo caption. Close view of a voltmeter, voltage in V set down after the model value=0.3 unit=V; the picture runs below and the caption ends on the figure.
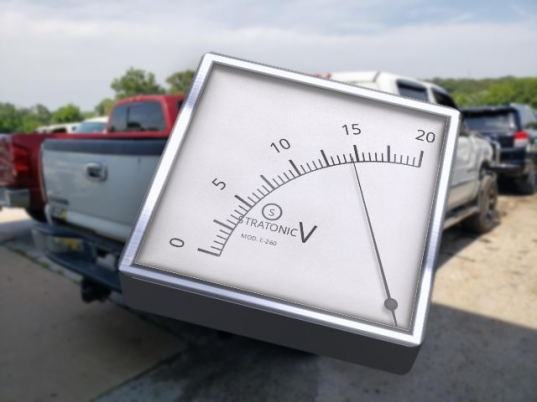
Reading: value=14.5 unit=V
